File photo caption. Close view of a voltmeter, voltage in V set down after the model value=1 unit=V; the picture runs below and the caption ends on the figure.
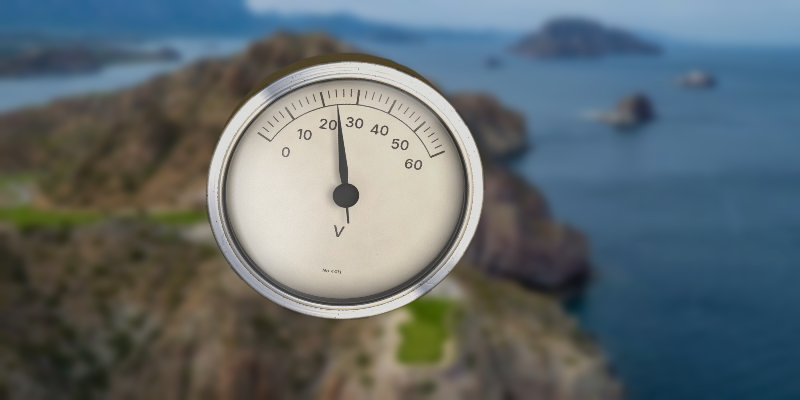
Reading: value=24 unit=V
